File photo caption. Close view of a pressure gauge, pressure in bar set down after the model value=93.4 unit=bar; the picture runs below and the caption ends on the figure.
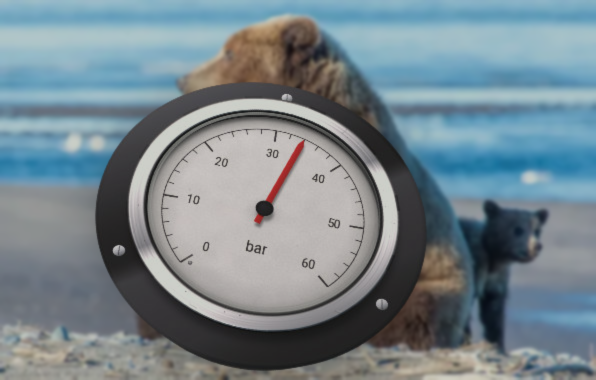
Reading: value=34 unit=bar
